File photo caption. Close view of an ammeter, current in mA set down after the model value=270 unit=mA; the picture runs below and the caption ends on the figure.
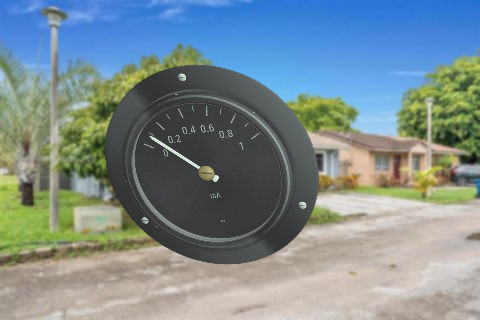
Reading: value=0.1 unit=mA
